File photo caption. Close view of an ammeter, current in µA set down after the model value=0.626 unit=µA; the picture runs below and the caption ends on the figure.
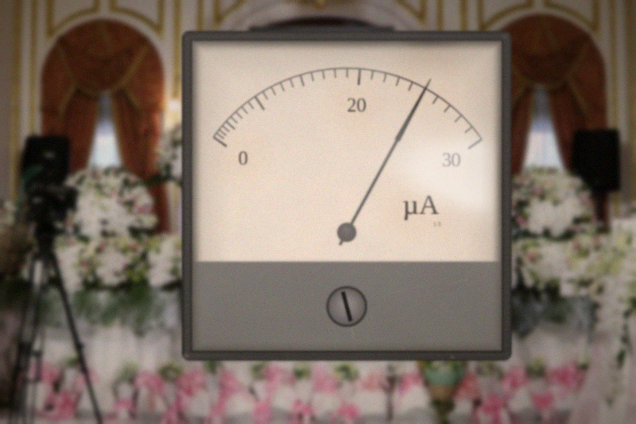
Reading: value=25 unit=µA
